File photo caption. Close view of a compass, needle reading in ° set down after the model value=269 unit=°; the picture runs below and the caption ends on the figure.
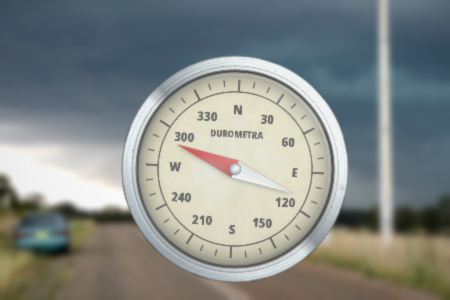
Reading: value=290 unit=°
